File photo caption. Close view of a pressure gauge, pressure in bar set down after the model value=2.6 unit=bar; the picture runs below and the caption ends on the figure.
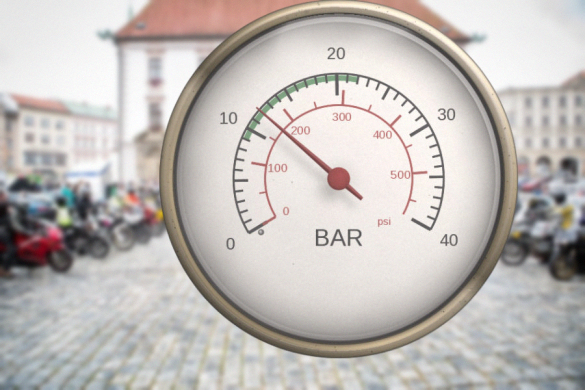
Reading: value=12 unit=bar
